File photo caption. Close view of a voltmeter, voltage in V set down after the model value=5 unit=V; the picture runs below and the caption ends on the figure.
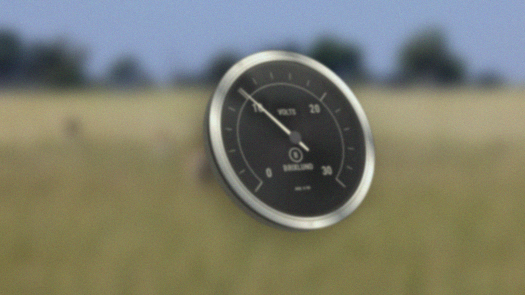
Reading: value=10 unit=V
